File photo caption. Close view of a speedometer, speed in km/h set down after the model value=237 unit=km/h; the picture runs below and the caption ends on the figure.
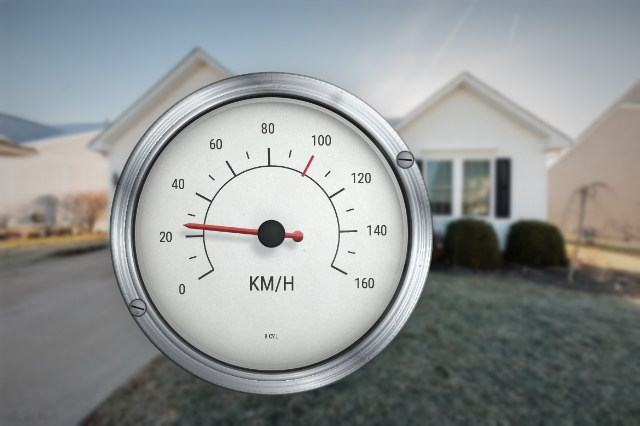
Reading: value=25 unit=km/h
